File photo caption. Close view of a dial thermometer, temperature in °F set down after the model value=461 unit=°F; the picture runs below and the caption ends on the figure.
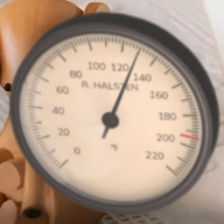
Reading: value=130 unit=°F
